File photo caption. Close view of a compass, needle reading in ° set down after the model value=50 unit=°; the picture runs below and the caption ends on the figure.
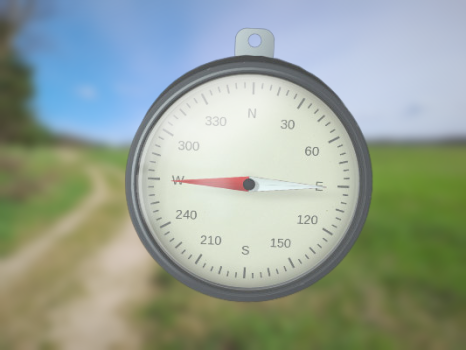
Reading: value=270 unit=°
